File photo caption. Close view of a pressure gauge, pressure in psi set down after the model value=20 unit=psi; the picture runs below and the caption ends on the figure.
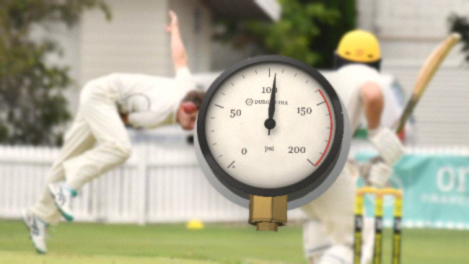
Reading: value=105 unit=psi
